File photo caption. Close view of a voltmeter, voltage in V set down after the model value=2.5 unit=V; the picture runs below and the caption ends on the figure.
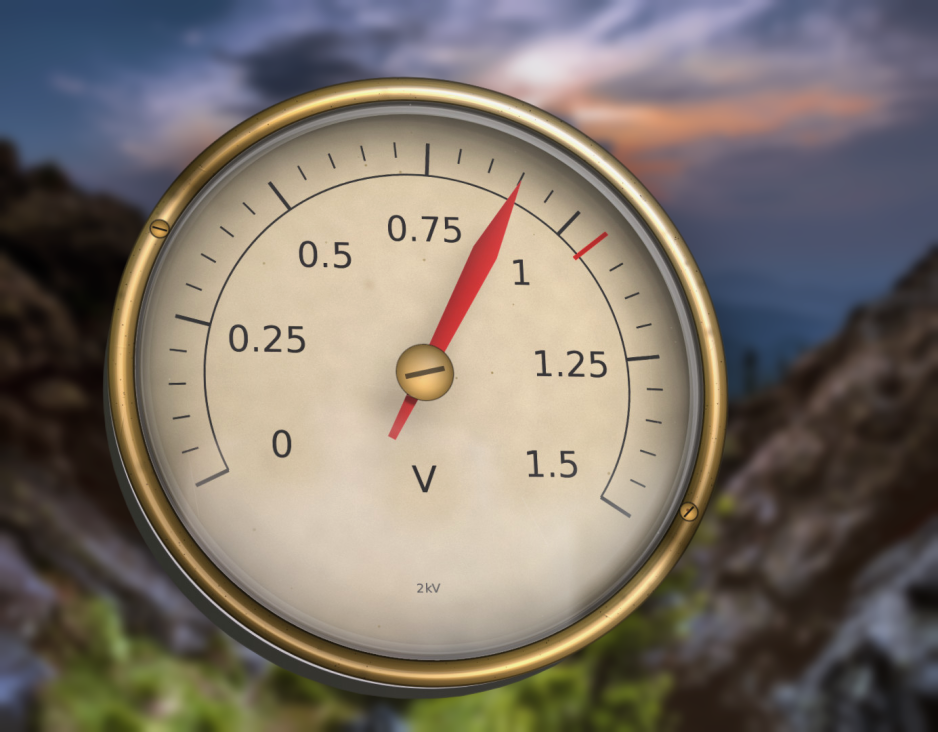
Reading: value=0.9 unit=V
